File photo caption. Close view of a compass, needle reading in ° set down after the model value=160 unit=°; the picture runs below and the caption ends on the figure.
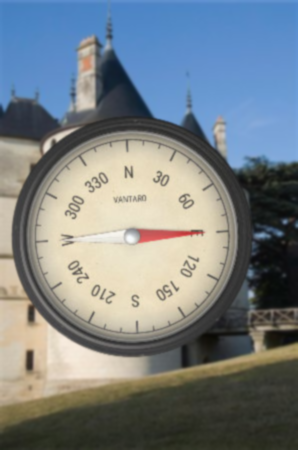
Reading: value=90 unit=°
